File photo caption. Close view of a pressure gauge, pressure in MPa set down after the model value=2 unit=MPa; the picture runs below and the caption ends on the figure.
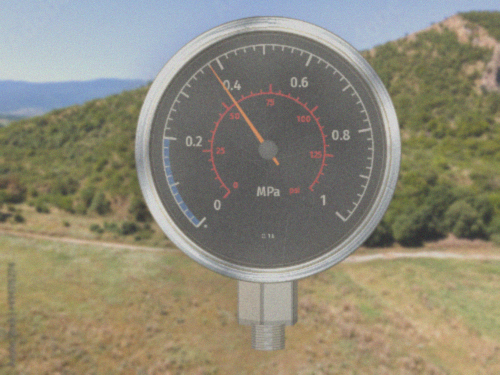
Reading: value=0.38 unit=MPa
